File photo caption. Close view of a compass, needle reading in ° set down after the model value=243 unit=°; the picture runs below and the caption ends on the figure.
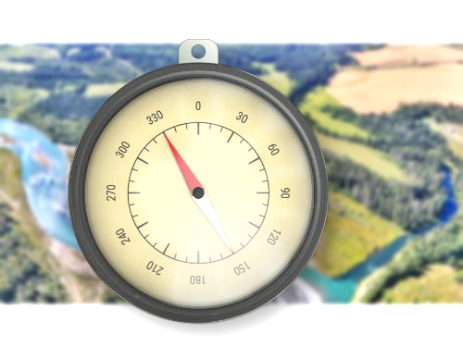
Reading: value=330 unit=°
